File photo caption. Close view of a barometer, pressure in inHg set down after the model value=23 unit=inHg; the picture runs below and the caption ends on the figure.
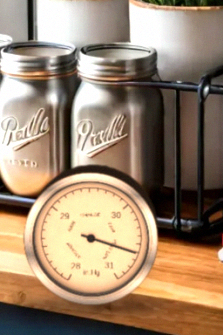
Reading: value=30.6 unit=inHg
